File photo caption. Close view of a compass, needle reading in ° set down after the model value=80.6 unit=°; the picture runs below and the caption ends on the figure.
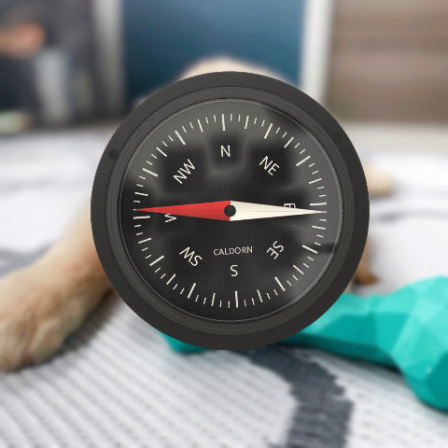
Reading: value=275 unit=°
